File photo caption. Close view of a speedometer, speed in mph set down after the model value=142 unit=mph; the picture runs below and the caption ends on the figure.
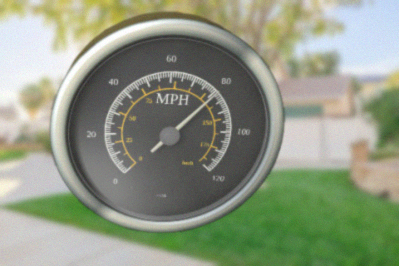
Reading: value=80 unit=mph
